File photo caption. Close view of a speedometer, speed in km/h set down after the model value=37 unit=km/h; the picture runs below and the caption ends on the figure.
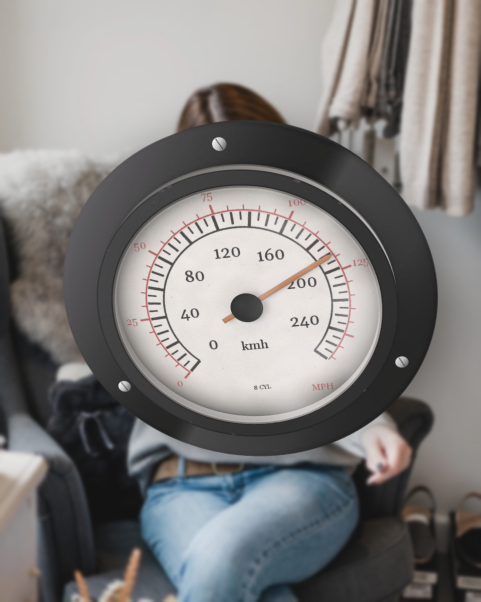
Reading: value=190 unit=km/h
